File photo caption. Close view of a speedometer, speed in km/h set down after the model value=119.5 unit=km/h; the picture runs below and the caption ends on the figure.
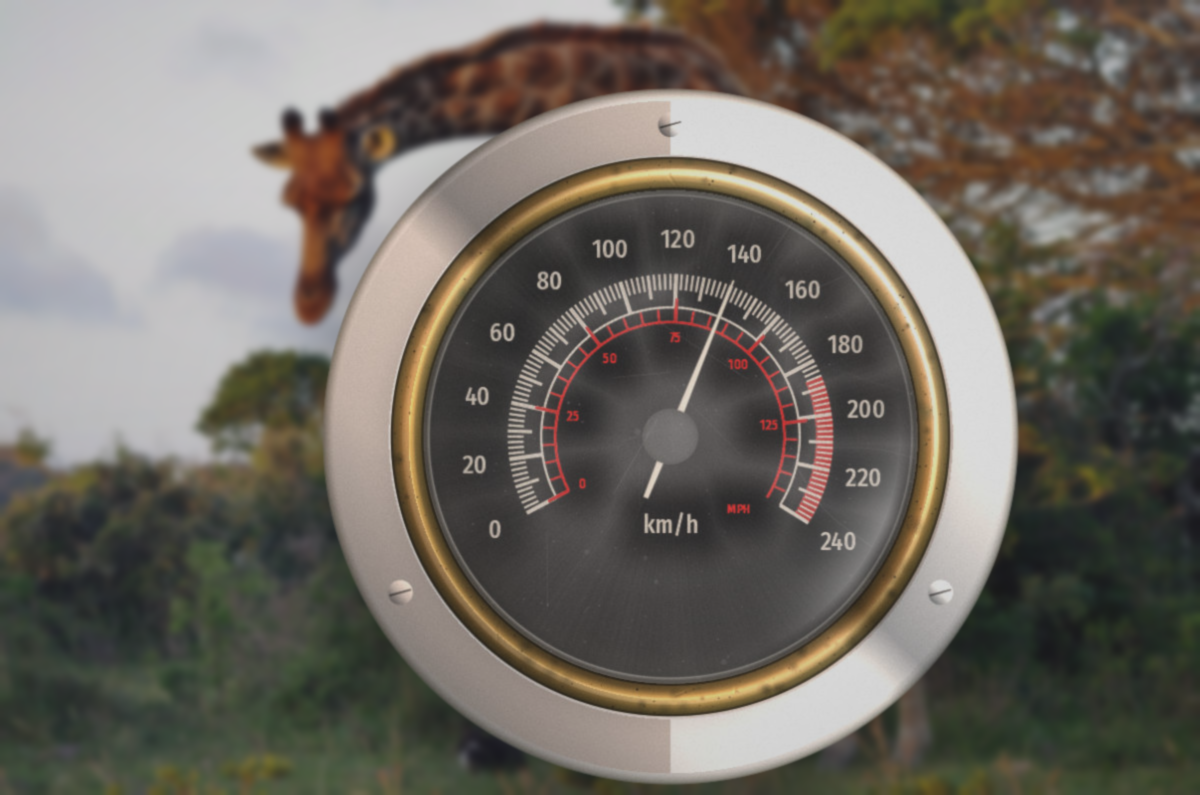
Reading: value=140 unit=km/h
